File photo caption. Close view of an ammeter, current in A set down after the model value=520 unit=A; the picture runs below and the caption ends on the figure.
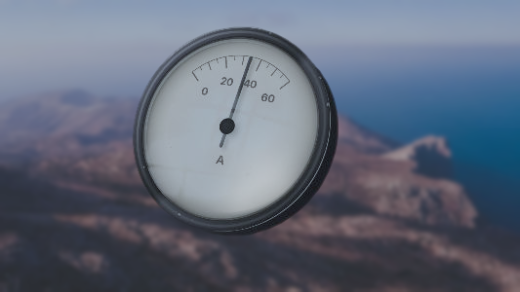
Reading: value=35 unit=A
